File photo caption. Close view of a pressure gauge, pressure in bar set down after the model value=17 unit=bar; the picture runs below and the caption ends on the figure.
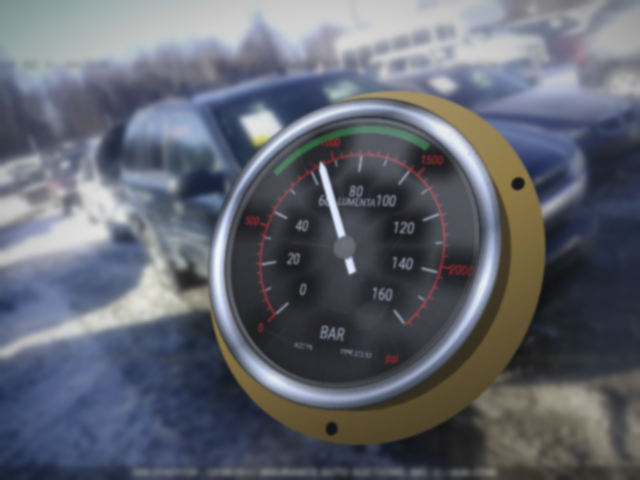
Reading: value=65 unit=bar
